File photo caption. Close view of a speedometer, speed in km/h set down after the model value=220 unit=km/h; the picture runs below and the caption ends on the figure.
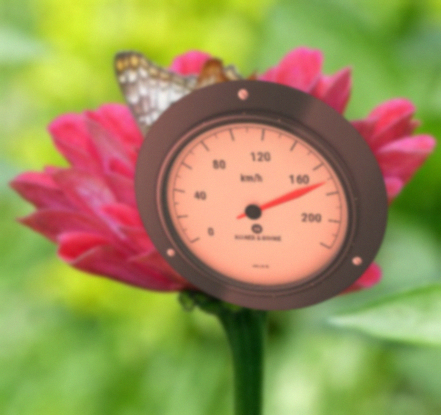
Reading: value=170 unit=km/h
